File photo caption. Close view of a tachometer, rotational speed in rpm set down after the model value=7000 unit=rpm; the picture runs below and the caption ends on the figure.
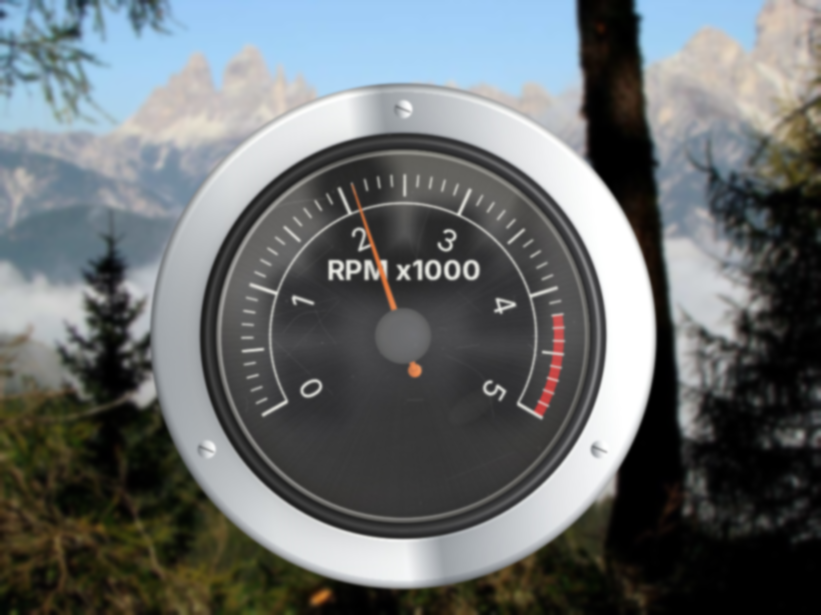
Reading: value=2100 unit=rpm
